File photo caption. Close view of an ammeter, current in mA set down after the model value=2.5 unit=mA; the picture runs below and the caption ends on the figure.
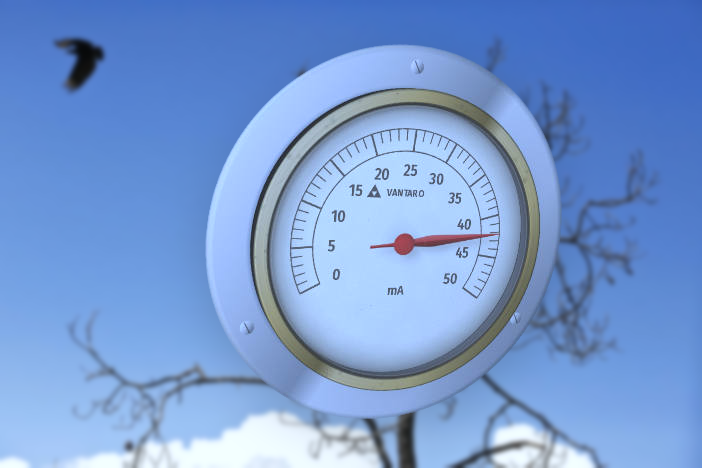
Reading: value=42 unit=mA
